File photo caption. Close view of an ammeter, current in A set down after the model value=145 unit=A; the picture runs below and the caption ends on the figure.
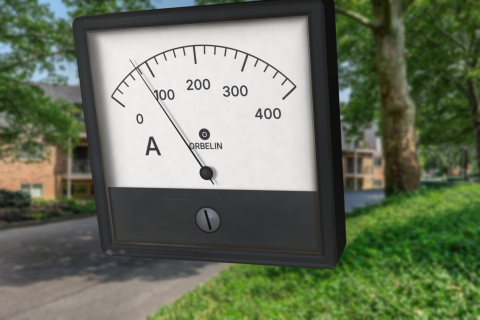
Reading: value=80 unit=A
